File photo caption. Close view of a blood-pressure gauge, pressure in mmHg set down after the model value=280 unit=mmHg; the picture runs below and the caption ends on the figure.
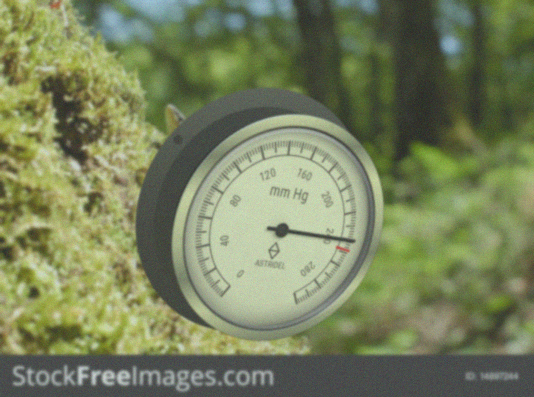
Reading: value=240 unit=mmHg
